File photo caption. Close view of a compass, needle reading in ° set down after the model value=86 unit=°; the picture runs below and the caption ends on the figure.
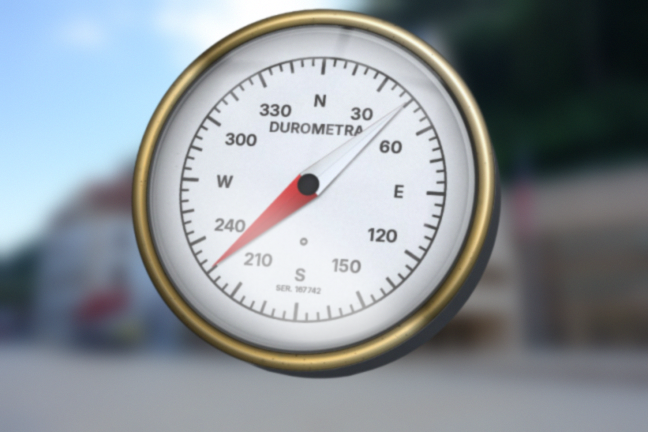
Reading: value=225 unit=°
